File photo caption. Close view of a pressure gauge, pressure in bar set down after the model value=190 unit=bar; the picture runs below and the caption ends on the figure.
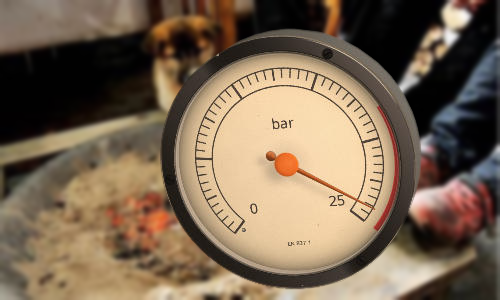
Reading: value=24 unit=bar
